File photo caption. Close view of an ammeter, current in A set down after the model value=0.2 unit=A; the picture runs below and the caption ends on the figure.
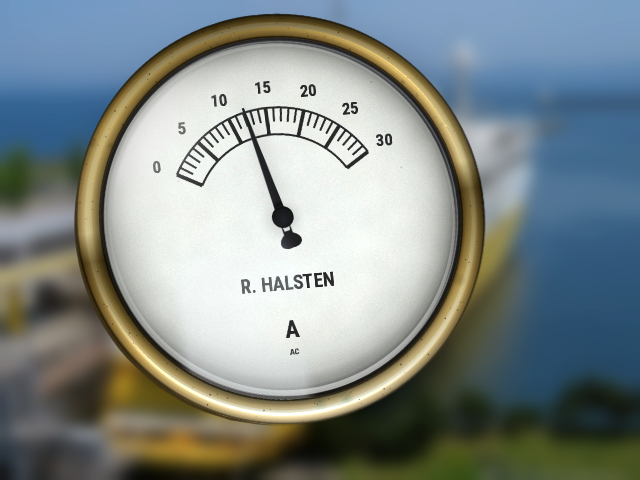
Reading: value=12 unit=A
